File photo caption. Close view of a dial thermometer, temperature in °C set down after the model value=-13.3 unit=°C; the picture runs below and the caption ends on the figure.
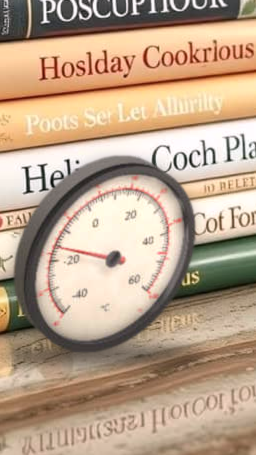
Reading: value=-15 unit=°C
